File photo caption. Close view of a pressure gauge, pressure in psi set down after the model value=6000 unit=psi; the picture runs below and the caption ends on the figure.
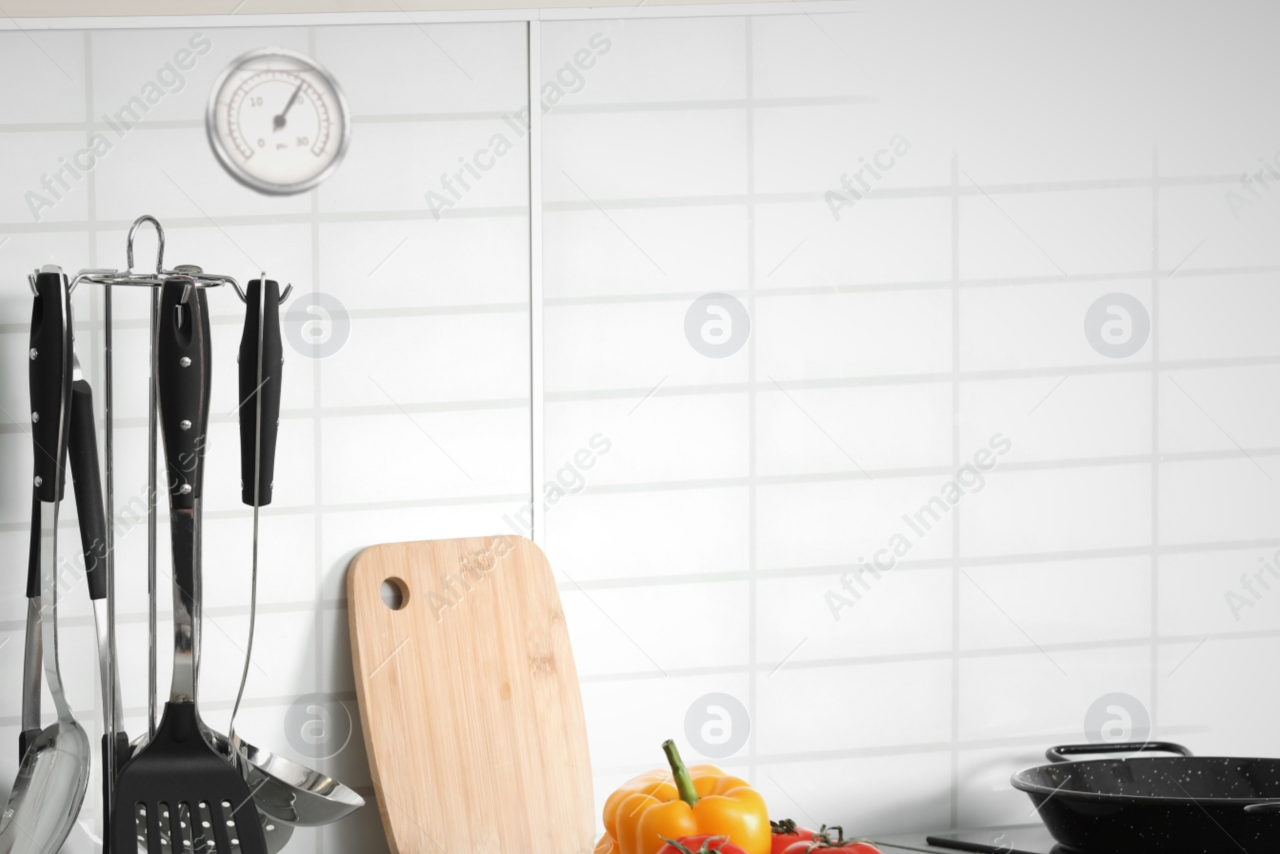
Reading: value=19 unit=psi
